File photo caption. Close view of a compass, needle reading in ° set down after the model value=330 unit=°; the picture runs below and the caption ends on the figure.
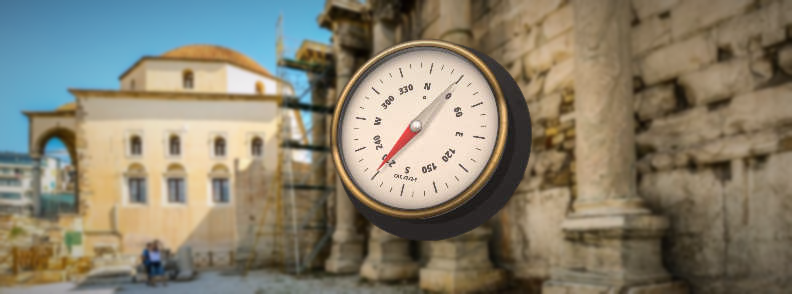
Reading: value=210 unit=°
